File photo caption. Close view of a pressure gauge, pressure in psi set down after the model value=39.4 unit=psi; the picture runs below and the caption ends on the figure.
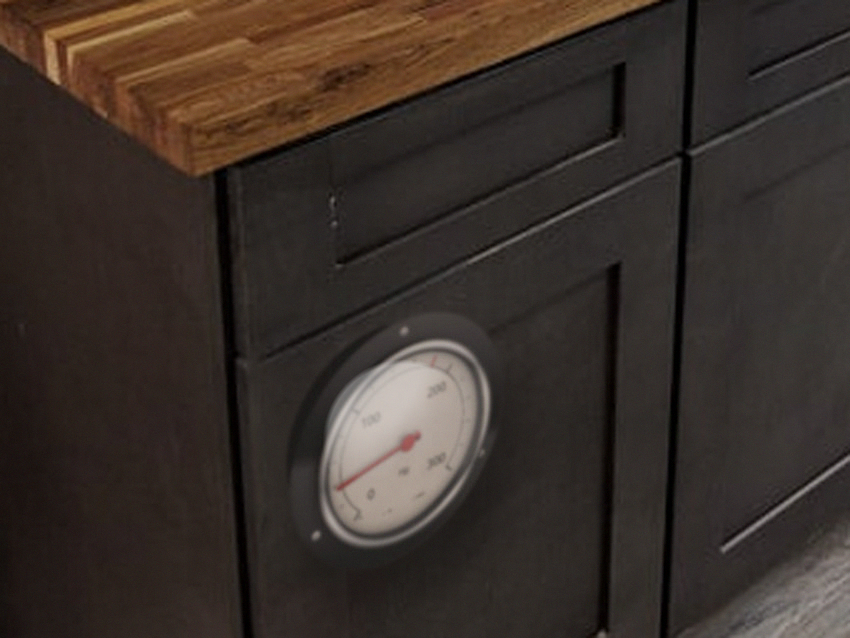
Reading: value=40 unit=psi
